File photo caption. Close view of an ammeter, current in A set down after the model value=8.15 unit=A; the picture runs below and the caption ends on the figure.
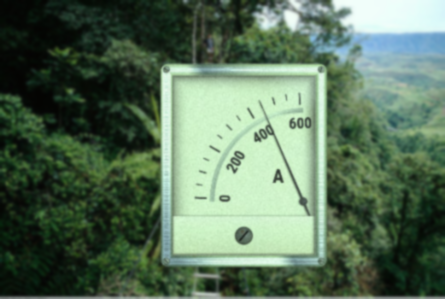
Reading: value=450 unit=A
